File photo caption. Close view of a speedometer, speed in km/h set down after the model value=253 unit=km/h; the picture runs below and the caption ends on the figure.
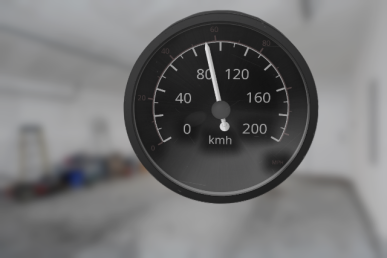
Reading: value=90 unit=km/h
